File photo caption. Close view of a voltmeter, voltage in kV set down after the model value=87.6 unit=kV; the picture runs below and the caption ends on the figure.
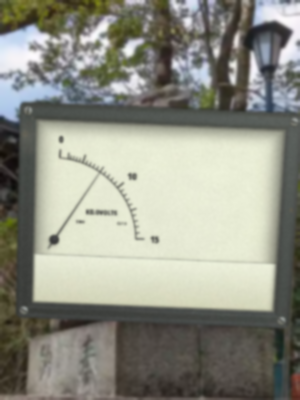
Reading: value=7.5 unit=kV
